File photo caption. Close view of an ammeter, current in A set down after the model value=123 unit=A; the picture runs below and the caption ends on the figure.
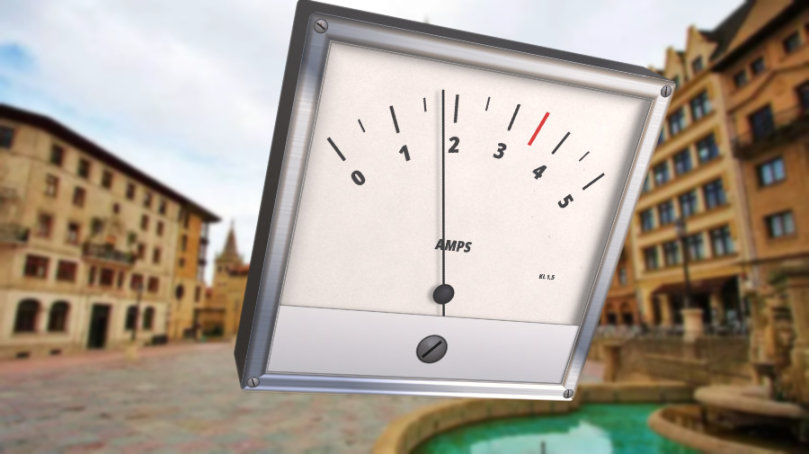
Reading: value=1.75 unit=A
